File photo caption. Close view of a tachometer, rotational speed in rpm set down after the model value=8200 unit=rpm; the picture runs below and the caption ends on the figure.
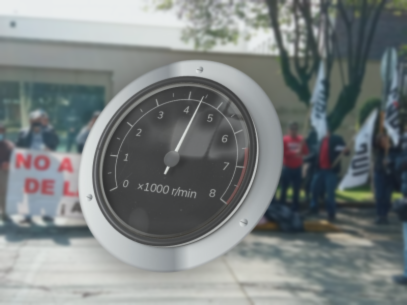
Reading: value=4500 unit=rpm
